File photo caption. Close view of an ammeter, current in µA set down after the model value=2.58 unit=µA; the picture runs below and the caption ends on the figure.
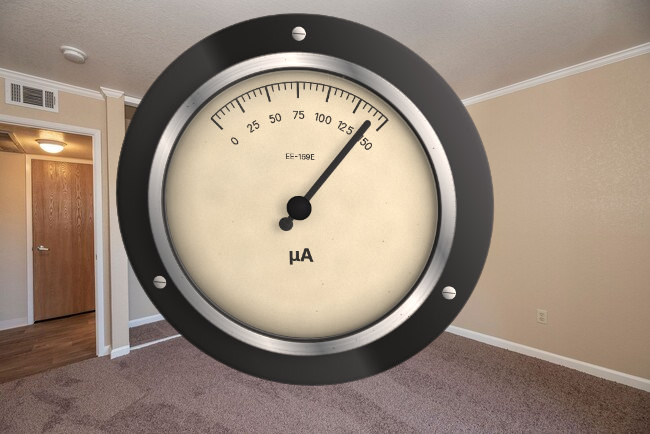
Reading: value=140 unit=µA
